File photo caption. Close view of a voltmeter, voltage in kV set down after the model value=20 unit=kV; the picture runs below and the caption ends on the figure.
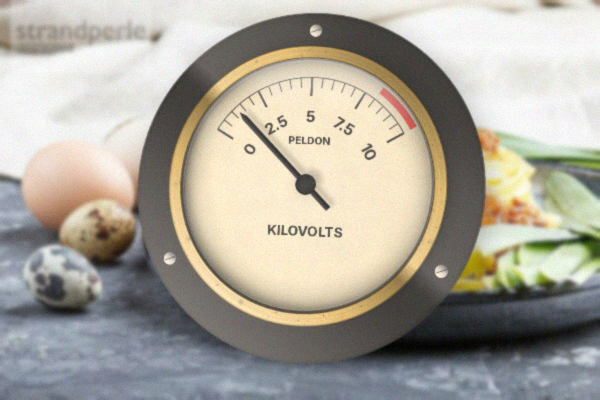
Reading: value=1.25 unit=kV
